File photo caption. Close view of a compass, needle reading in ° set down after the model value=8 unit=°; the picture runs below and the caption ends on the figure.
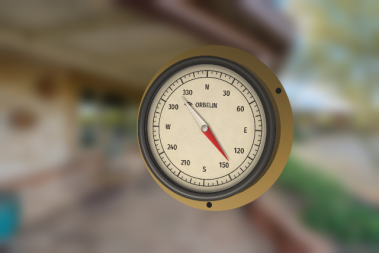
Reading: value=140 unit=°
